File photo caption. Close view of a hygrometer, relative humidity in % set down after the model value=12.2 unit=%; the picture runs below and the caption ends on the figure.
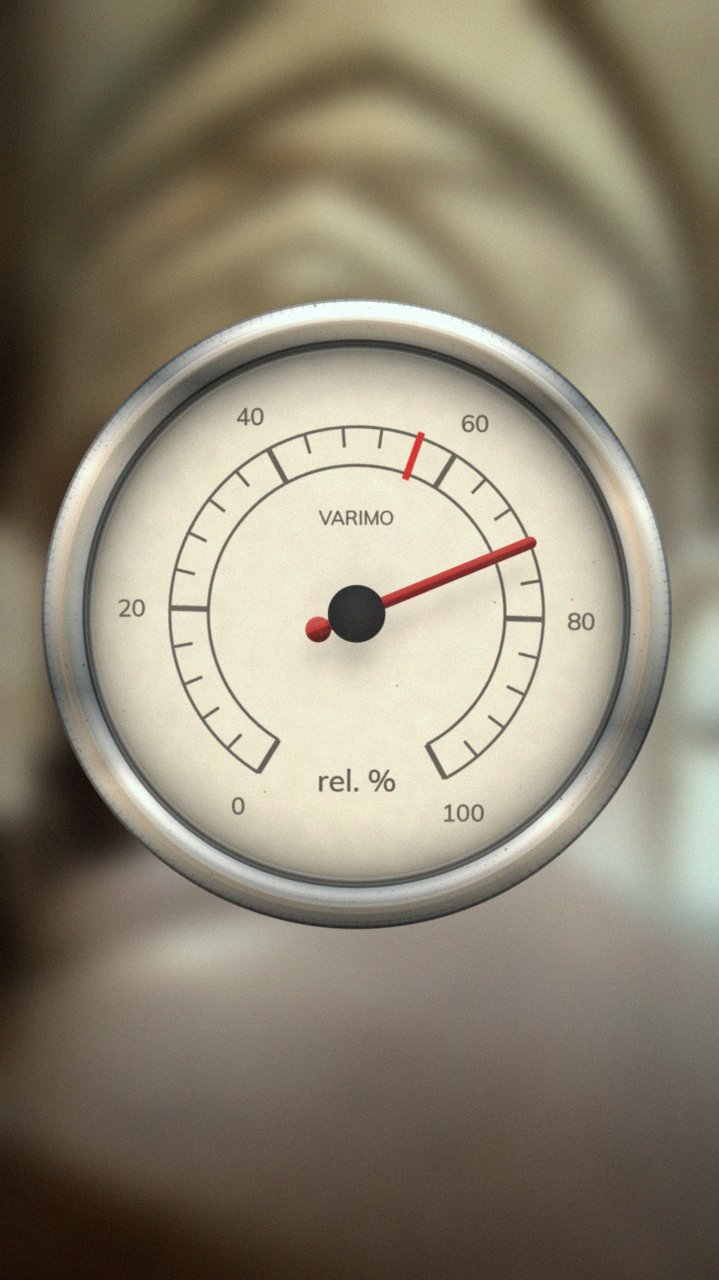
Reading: value=72 unit=%
